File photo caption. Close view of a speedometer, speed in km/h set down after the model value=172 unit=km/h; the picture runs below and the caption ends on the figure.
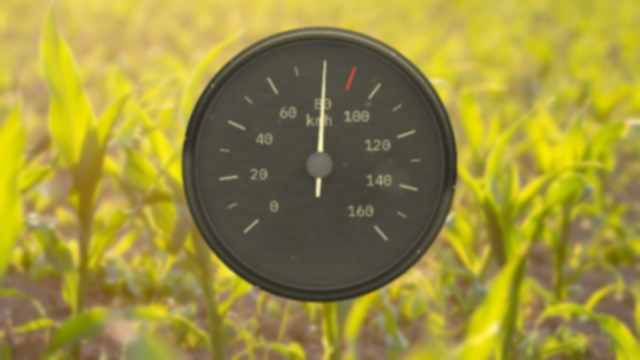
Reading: value=80 unit=km/h
